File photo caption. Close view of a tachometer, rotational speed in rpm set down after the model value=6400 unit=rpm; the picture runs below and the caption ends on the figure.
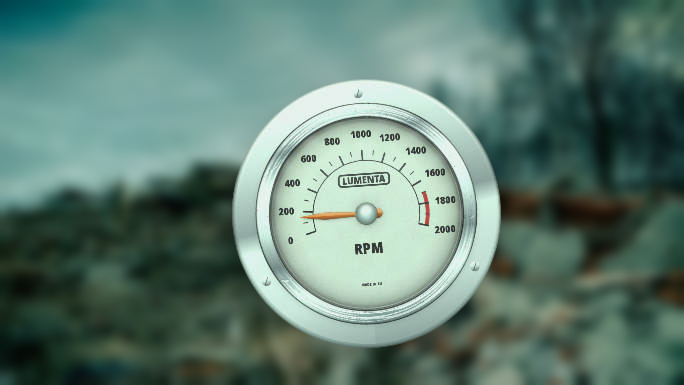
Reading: value=150 unit=rpm
